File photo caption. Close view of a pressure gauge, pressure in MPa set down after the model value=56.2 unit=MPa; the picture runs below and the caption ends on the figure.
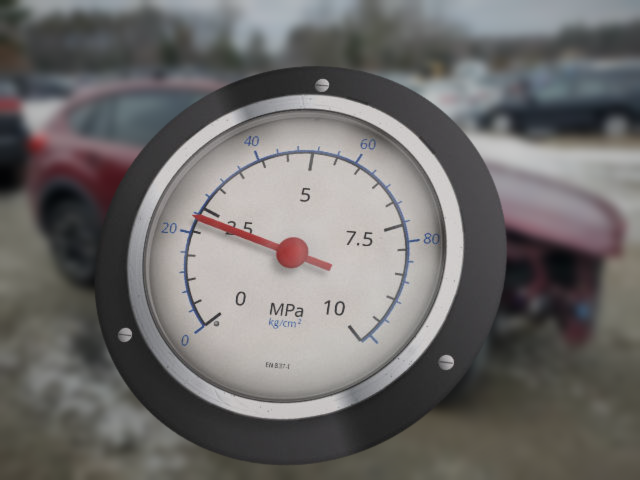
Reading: value=2.25 unit=MPa
